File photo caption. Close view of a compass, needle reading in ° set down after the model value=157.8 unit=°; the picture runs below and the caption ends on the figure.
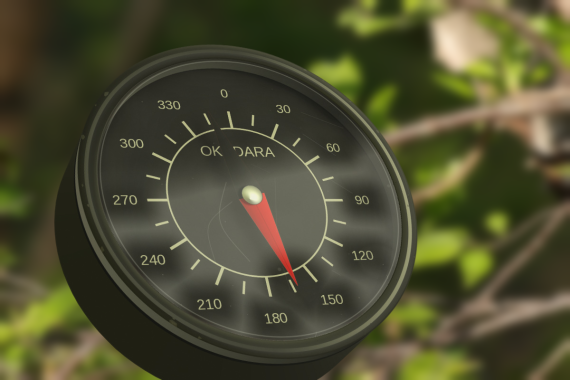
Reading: value=165 unit=°
